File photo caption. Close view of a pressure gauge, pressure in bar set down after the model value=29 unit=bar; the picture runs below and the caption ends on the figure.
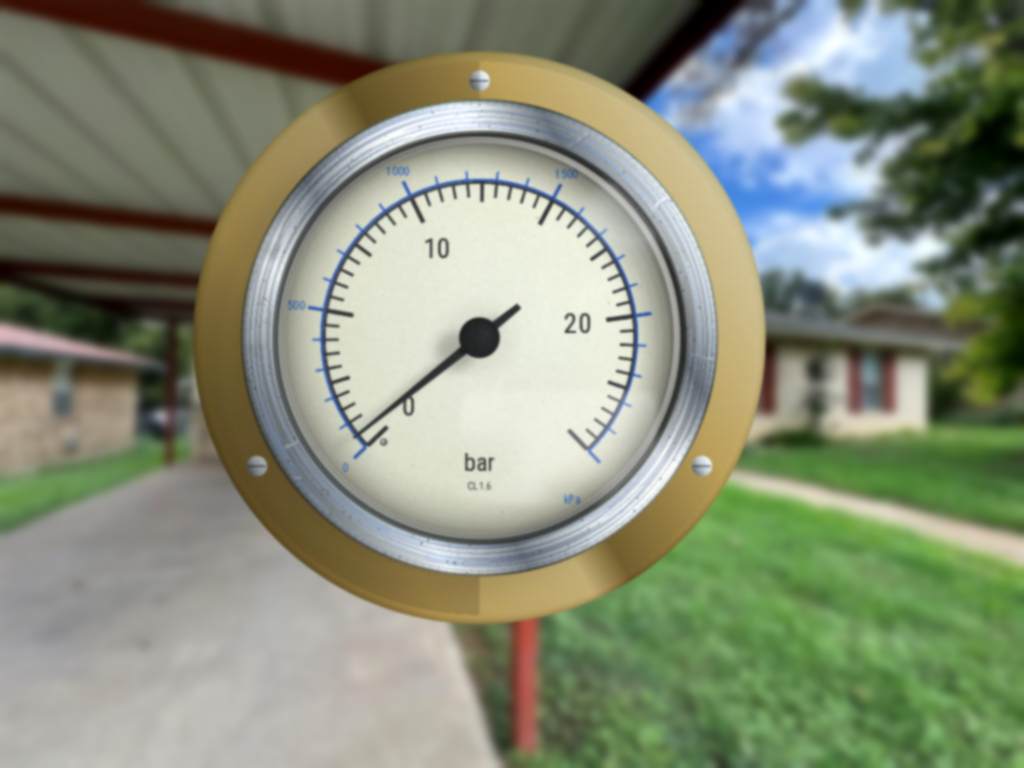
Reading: value=0.5 unit=bar
